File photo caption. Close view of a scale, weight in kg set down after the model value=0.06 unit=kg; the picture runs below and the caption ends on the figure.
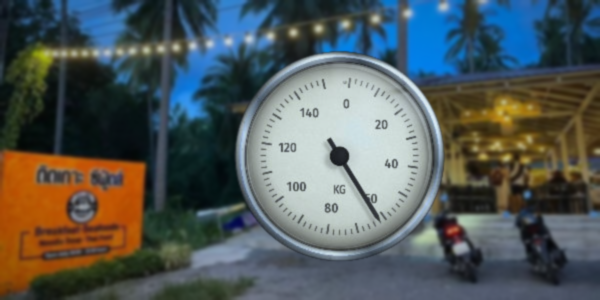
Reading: value=62 unit=kg
